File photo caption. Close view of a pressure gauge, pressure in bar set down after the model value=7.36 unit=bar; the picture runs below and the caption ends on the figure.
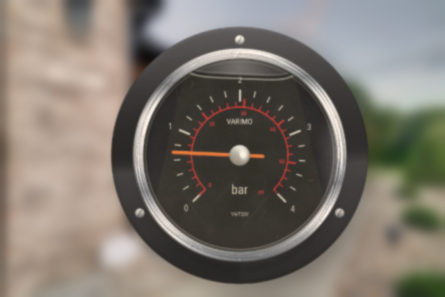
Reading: value=0.7 unit=bar
